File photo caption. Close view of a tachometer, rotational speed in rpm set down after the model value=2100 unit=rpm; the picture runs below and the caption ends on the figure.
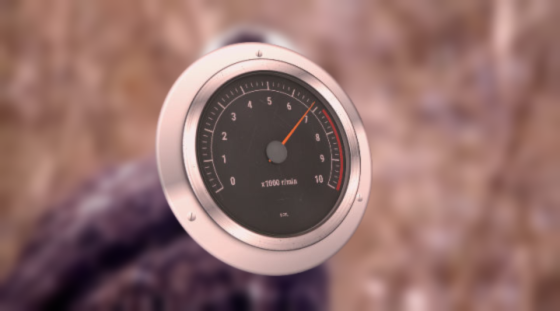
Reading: value=6800 unit=rpm
